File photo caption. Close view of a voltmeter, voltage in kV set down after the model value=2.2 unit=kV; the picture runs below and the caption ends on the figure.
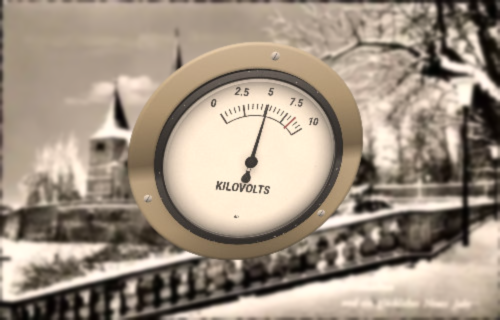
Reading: value=5 unit=kV
